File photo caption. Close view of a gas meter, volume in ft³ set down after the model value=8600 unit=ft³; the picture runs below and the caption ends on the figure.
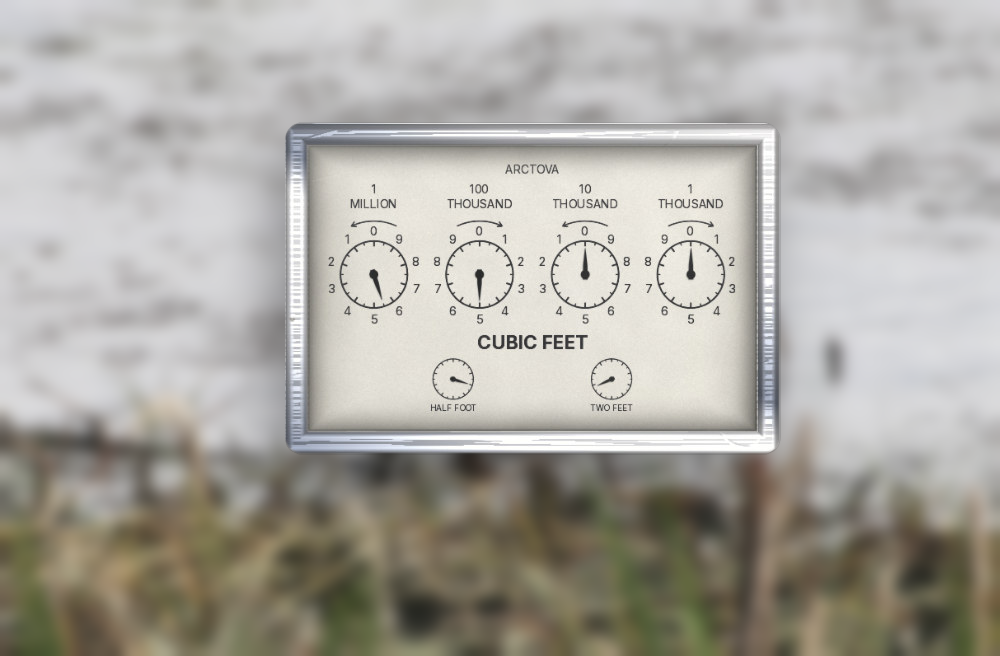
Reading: value=550000 unit=ft³
